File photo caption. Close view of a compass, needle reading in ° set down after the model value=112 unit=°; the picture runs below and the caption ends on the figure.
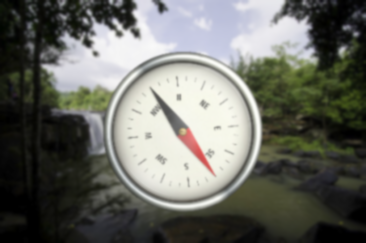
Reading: value=150 unit=°
